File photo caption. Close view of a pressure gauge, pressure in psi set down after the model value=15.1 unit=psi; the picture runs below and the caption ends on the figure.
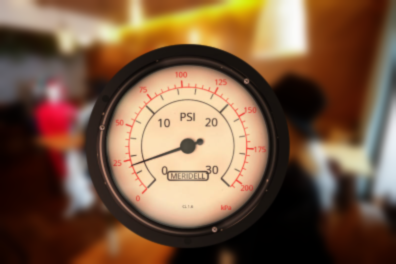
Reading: value=3 unit=psi
